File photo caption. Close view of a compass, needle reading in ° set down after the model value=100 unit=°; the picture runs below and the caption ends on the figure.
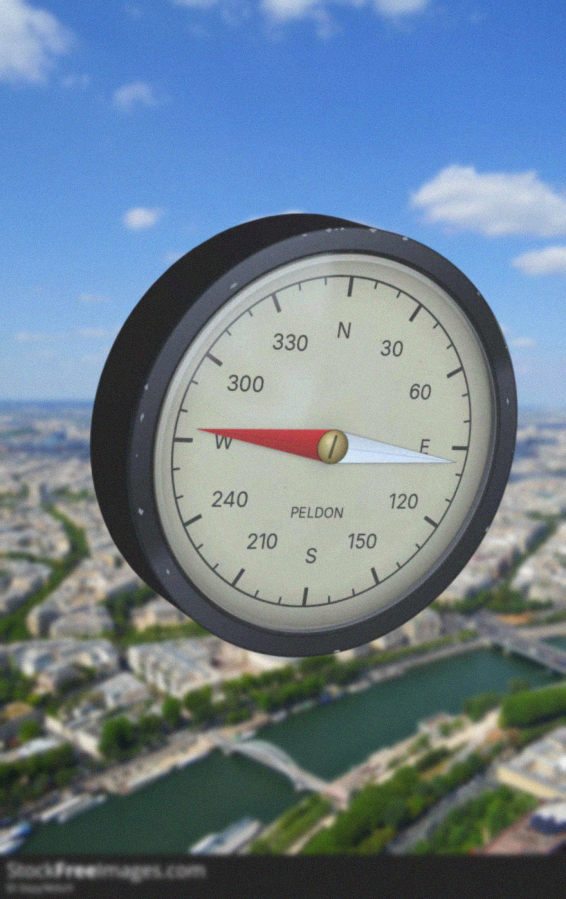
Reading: value=275 unit=°
